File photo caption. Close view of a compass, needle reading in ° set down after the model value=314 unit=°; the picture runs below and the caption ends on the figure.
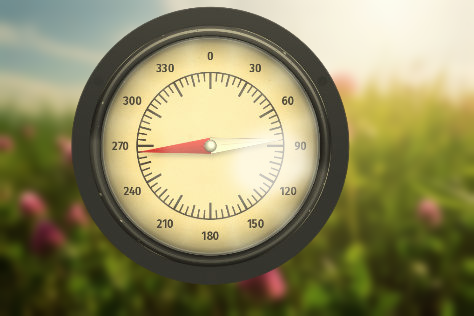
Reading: value=265 unit=°
